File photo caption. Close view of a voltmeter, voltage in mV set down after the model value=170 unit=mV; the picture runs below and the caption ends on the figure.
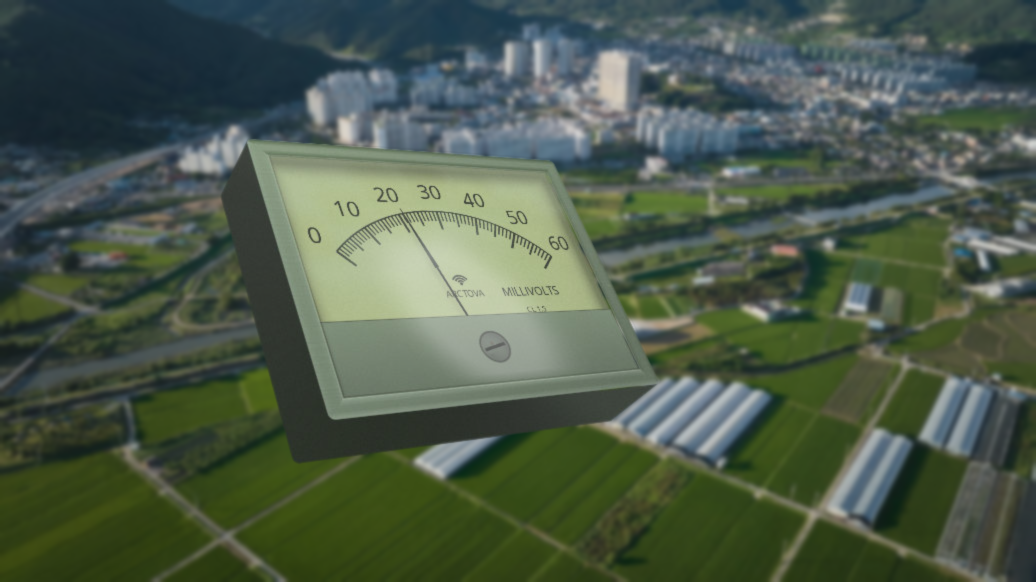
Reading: value=20 unit=mV
